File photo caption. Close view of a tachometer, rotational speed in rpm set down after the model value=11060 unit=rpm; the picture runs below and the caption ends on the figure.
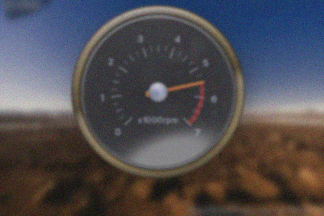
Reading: value=5500 unit=rpm
